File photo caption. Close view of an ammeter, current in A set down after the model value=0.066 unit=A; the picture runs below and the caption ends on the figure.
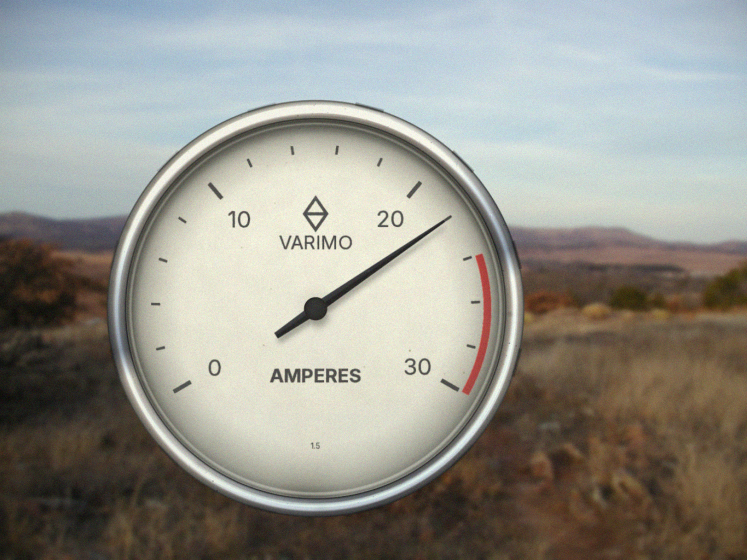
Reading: value=22 unit=A
